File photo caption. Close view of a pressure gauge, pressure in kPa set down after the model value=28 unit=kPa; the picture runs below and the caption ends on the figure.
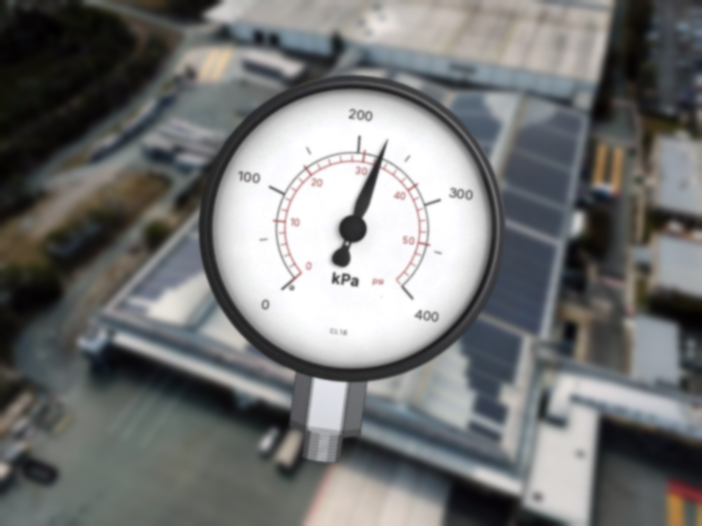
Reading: value=225 unit=kPa
